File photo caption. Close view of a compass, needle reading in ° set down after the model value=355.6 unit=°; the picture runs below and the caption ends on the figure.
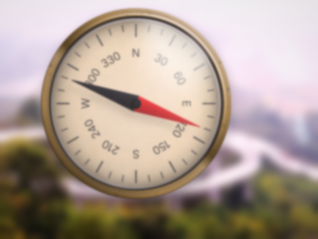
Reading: value=110 unit=°
